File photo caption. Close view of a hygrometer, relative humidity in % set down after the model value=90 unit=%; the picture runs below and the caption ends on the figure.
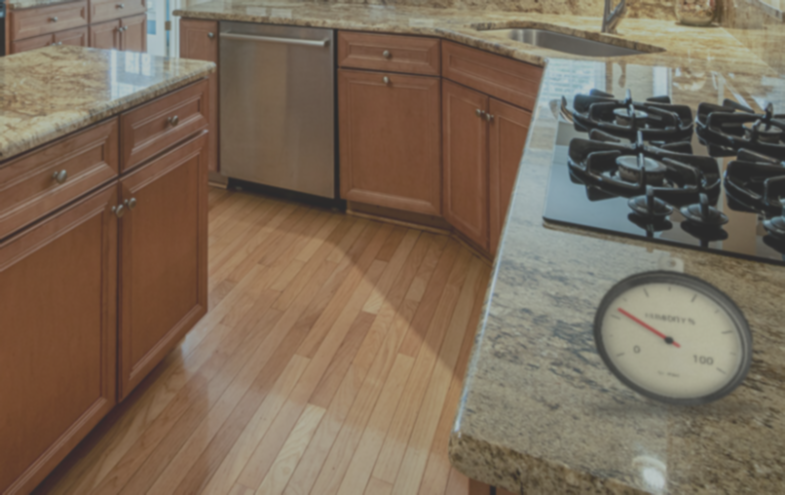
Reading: value=25 unit=%
